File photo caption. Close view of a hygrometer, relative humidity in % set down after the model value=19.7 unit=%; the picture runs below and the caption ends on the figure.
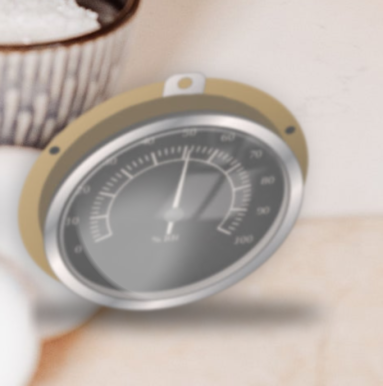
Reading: value=50 unit=%
